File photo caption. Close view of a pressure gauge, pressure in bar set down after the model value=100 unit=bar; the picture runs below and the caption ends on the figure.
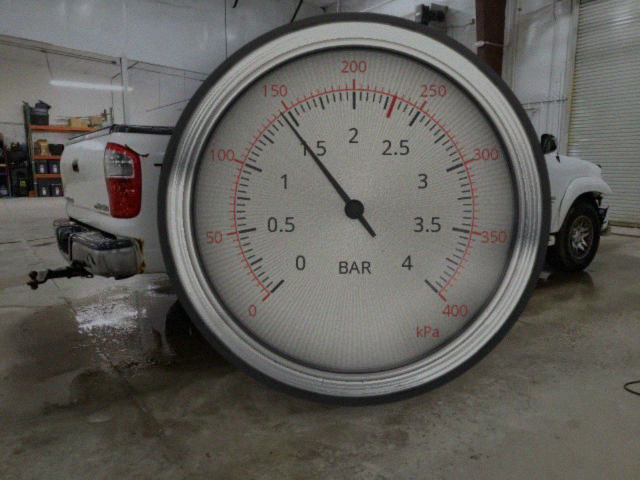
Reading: value=1.45 unit=bar
